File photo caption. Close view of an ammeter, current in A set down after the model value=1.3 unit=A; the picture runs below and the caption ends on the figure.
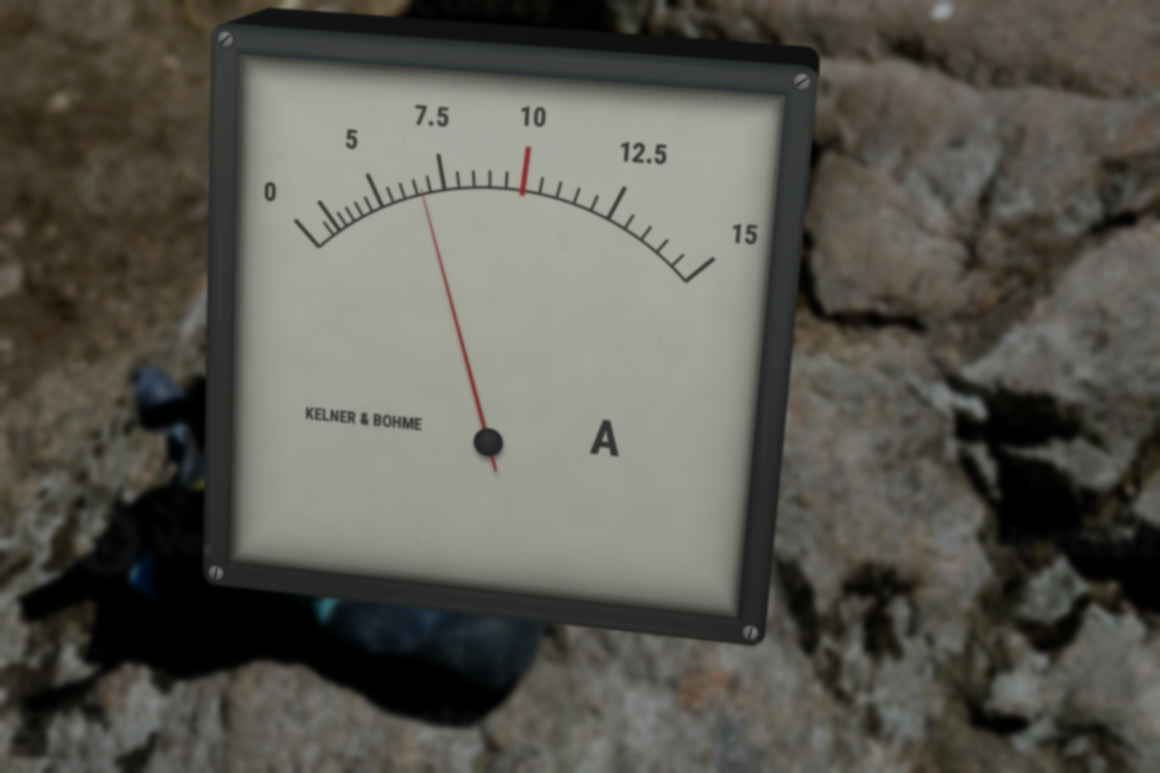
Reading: value=6.75 unit=A
